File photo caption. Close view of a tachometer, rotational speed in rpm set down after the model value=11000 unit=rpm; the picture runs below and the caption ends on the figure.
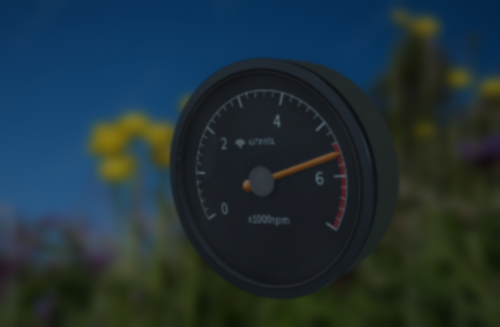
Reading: value=5600 unit=rpm
